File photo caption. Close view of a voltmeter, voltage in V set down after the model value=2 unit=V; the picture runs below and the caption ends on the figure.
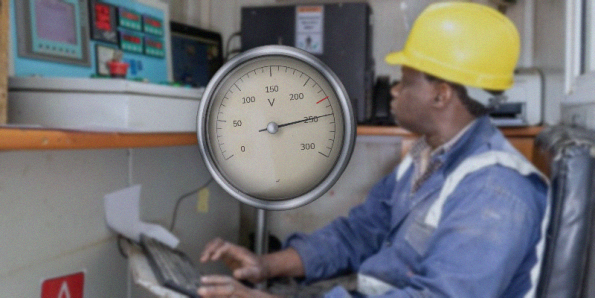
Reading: value=250 unit=V
